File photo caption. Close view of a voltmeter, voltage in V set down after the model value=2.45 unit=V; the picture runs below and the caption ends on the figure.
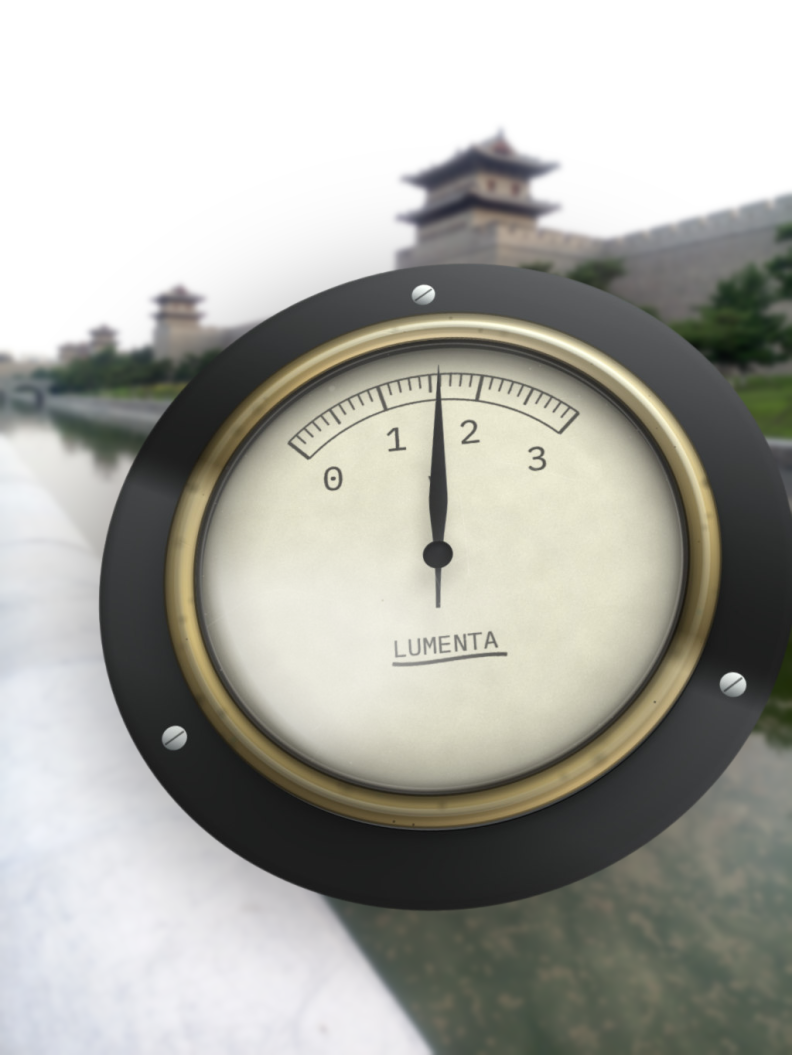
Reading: value=1.6 unit=V
